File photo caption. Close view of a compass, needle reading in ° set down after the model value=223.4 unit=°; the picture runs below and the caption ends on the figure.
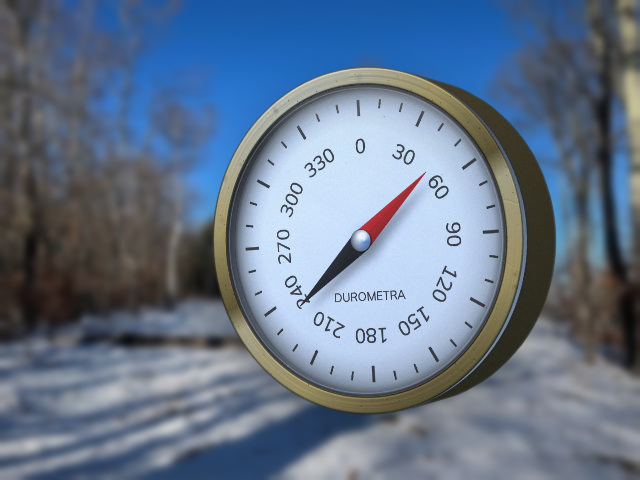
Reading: value=50 unit=°
